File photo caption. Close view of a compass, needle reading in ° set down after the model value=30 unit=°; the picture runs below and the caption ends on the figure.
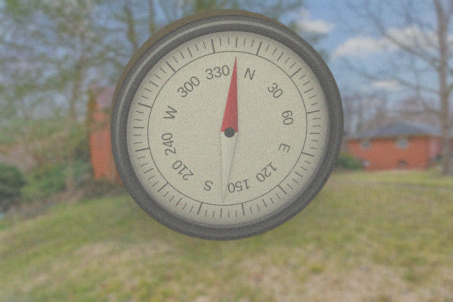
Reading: value=345 unit=°
